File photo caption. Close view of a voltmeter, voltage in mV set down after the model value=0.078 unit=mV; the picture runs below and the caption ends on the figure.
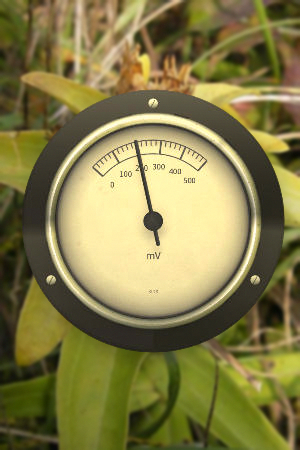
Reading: value=200 unit=mV
